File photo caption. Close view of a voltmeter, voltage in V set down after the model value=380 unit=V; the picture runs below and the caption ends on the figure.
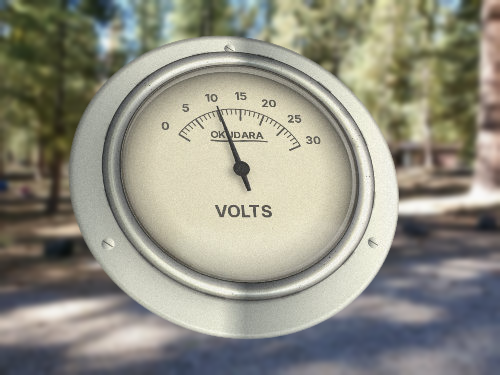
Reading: value=10 unit=V
